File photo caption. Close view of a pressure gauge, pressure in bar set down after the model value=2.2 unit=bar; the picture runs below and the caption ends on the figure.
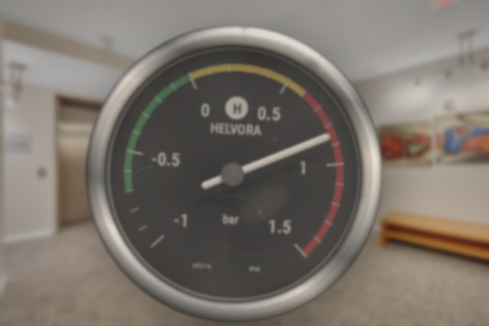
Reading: value=0.85 unit=bar
